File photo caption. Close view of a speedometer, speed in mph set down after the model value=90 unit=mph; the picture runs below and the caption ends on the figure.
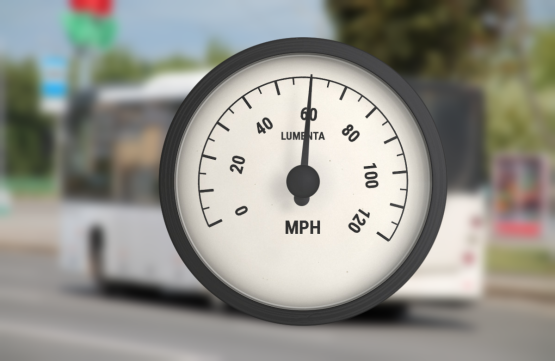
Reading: value=60 unit=mph
